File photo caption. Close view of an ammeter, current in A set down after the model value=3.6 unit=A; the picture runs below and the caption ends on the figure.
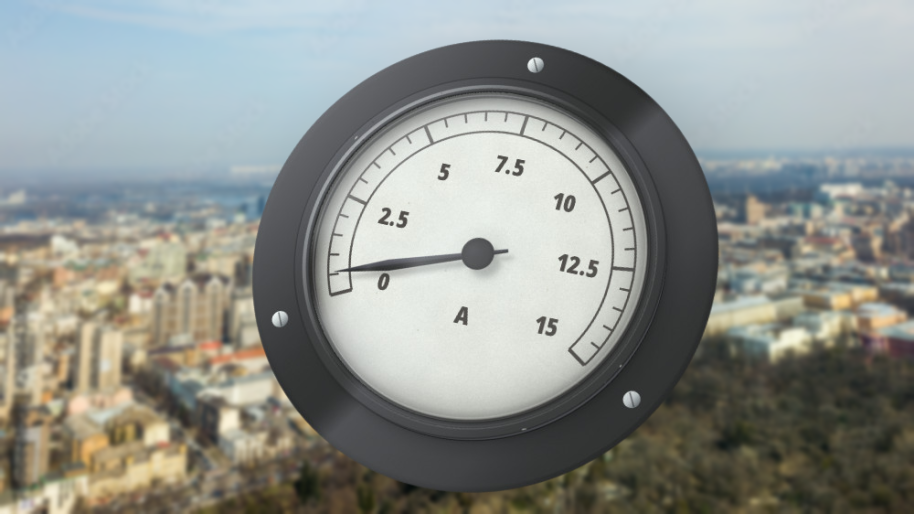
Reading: value=0.5 unit=A
